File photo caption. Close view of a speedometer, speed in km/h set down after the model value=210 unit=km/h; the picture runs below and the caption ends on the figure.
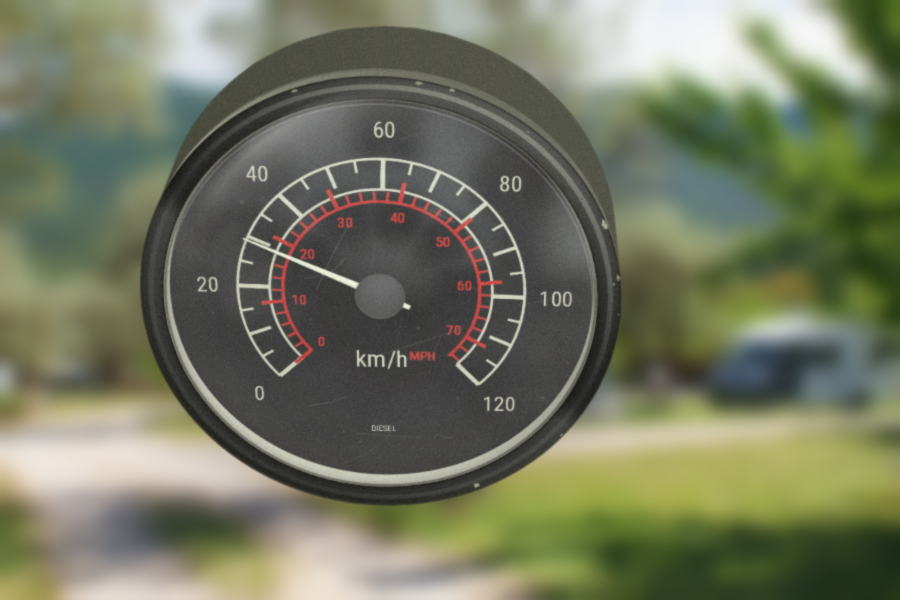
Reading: value=30 unit=km/h
